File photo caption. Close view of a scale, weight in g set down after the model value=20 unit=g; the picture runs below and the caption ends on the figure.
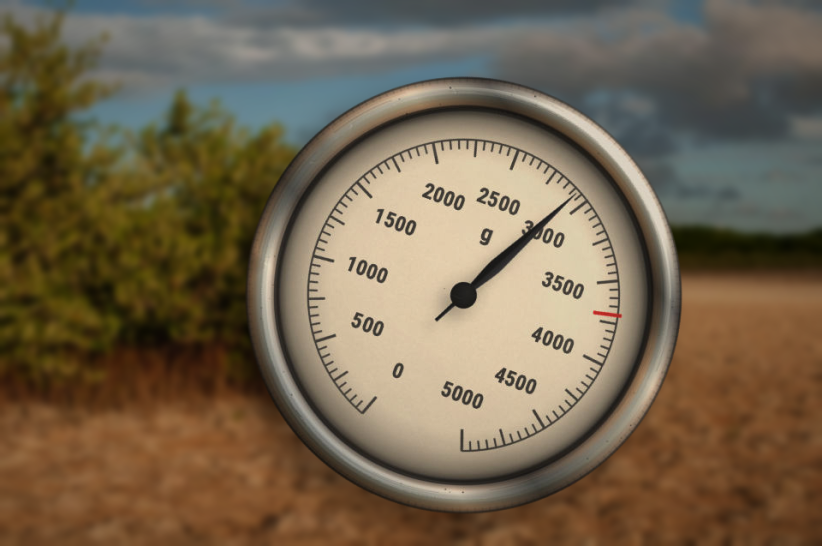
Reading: value=2925 unit=g
